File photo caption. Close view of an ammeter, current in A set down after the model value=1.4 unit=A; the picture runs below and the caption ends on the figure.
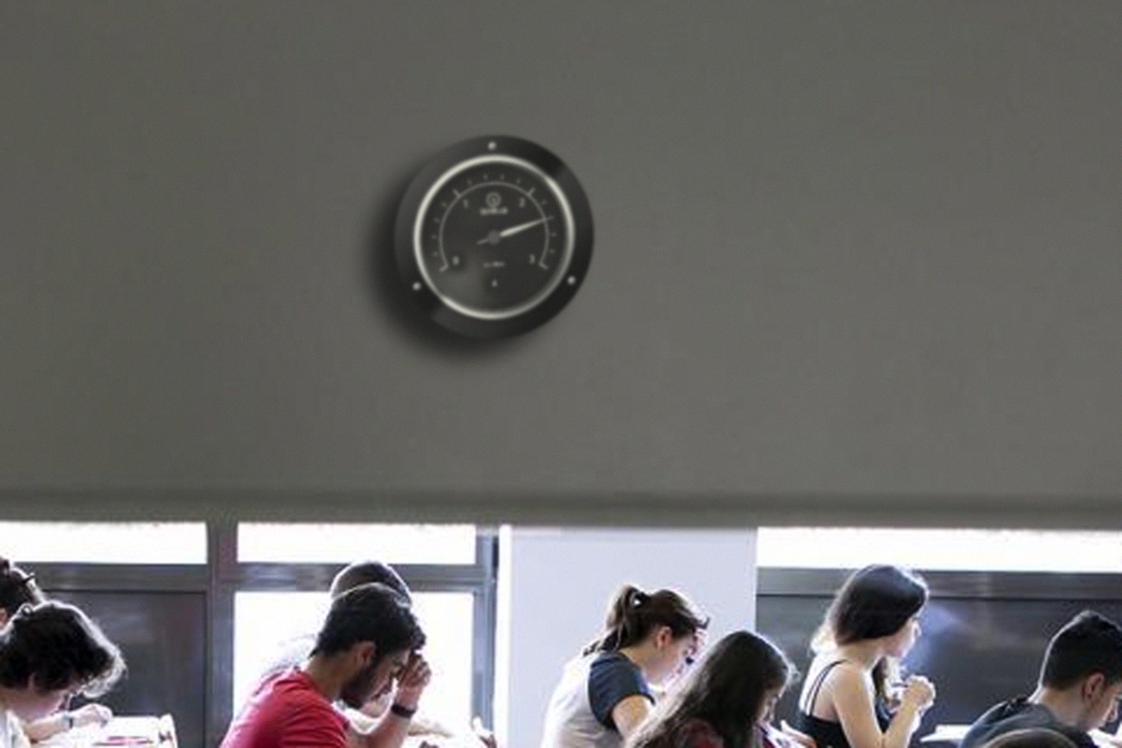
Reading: value=2.4 unit=A
